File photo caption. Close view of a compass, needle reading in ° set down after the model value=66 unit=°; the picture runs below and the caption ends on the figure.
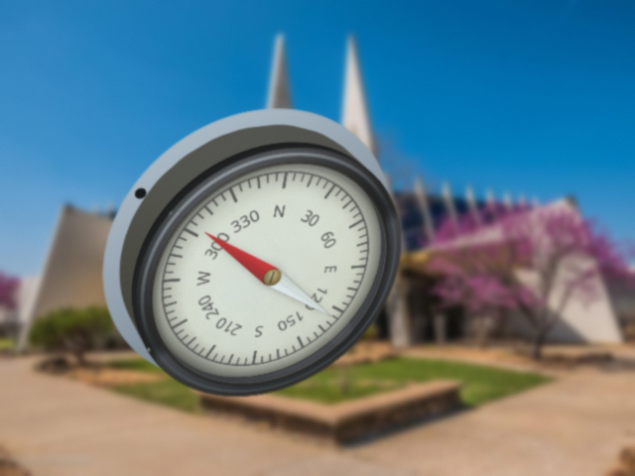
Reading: value=305 unit=°
